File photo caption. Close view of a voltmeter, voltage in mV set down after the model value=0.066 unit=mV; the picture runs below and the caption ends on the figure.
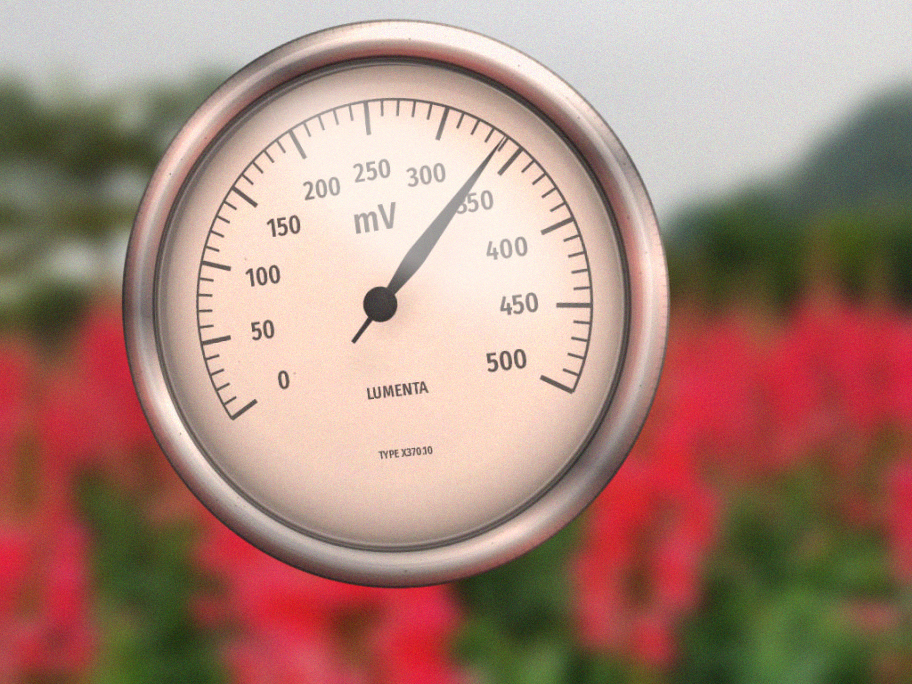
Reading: value=340 unit=mV
